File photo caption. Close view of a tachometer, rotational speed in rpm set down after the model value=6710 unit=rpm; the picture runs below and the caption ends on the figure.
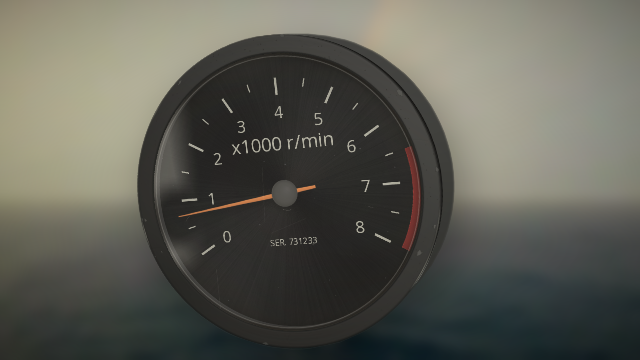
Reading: value=750 unit=rpm
